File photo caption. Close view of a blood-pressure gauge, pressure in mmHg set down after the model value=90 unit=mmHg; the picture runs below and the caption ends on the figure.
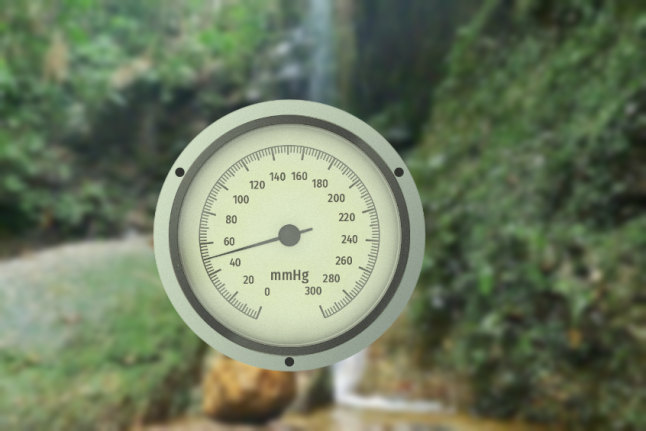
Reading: value=50 unit=mmHg
